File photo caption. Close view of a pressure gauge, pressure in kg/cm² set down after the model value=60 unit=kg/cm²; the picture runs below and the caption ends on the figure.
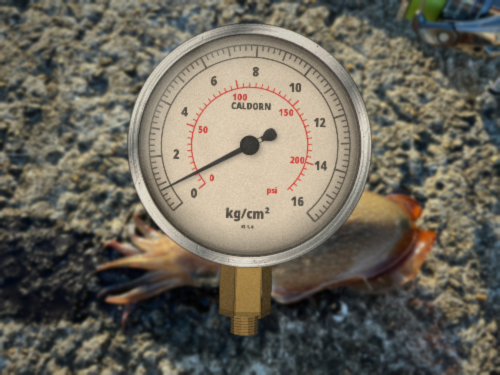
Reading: value=0.8 unit=kg/cm²
